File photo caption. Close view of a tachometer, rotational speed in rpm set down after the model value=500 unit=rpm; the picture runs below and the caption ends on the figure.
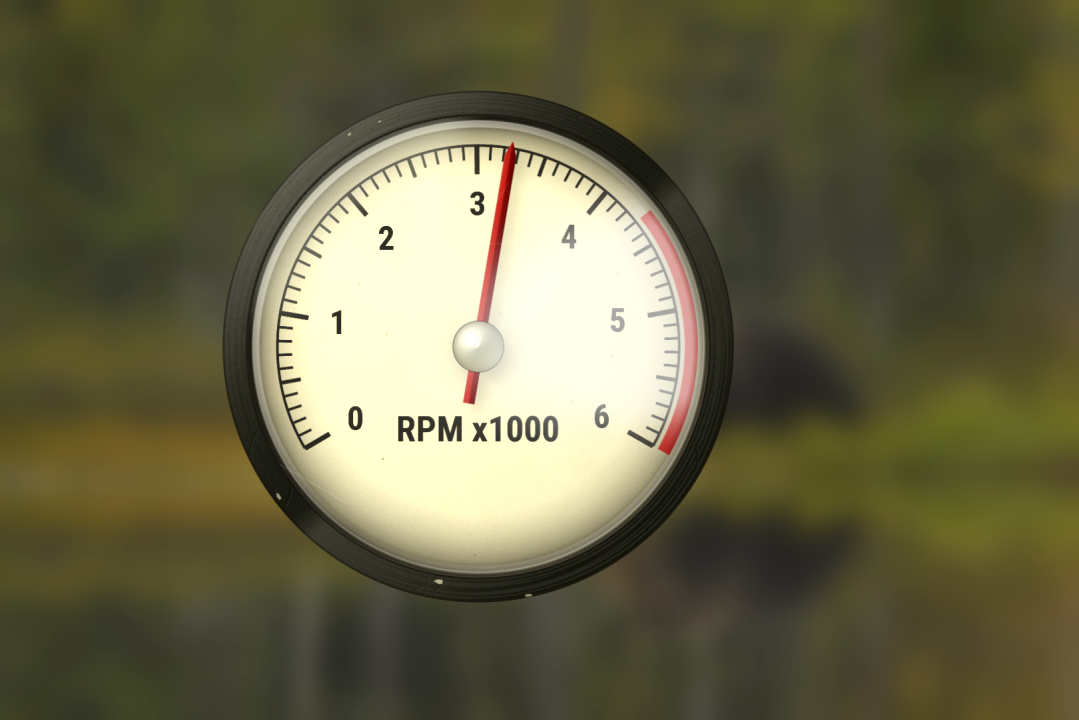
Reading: value=3250 unit=rpm
